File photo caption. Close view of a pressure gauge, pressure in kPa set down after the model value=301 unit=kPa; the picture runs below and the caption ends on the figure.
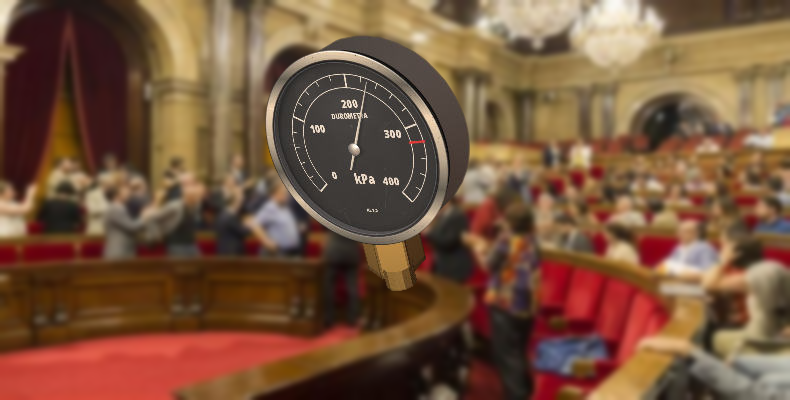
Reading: value=230 unit=kPa
